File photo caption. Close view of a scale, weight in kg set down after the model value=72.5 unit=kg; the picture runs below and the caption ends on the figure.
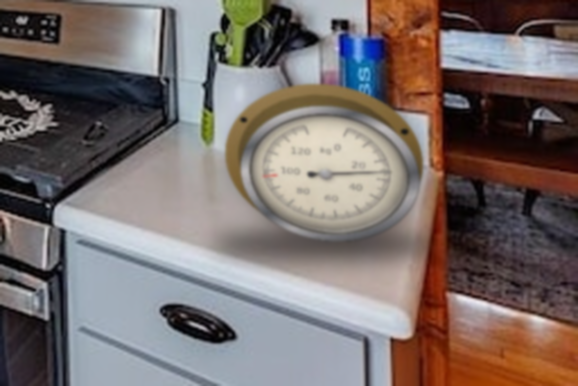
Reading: value=25 unit=kg
